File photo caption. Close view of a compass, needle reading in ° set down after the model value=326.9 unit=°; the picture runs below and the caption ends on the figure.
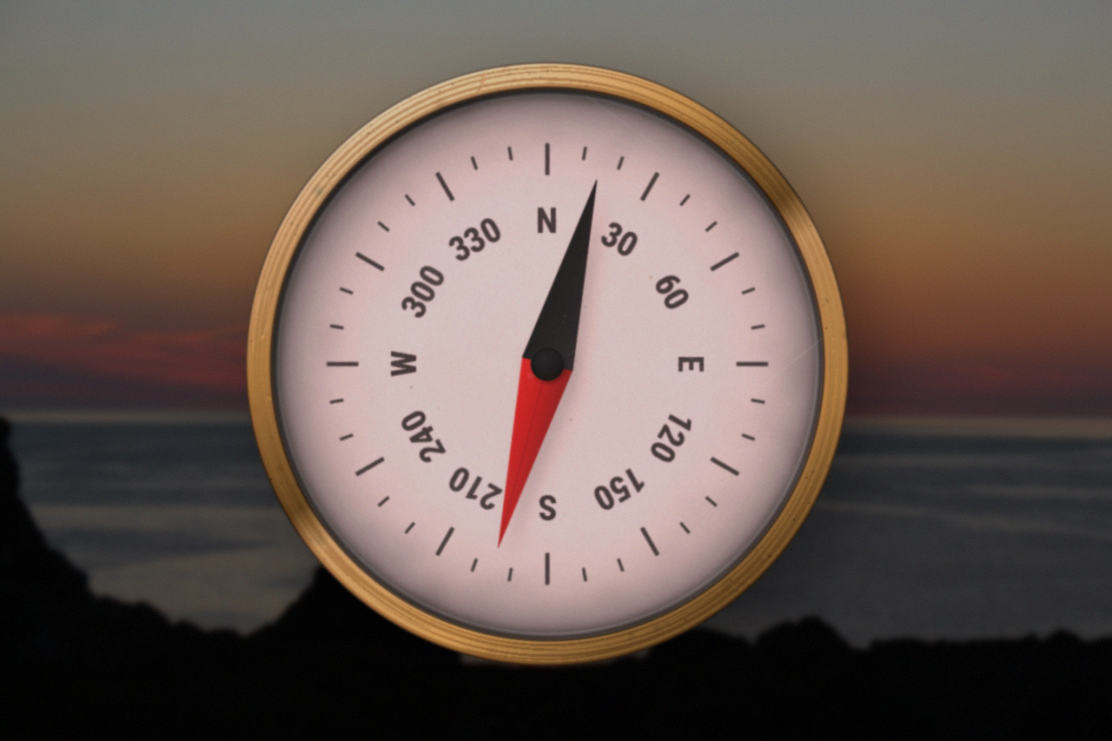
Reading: value=195 unit=°
